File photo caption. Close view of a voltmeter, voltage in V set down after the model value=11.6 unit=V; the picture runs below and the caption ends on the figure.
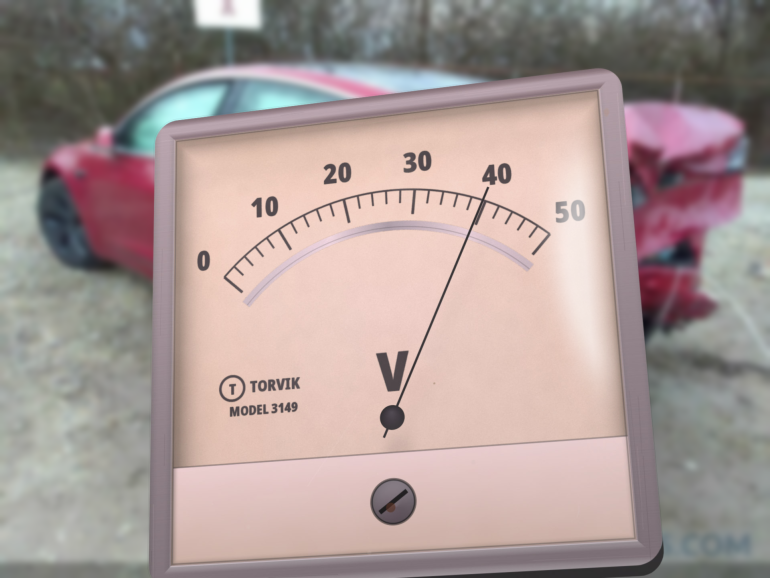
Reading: value=40 unit=V
